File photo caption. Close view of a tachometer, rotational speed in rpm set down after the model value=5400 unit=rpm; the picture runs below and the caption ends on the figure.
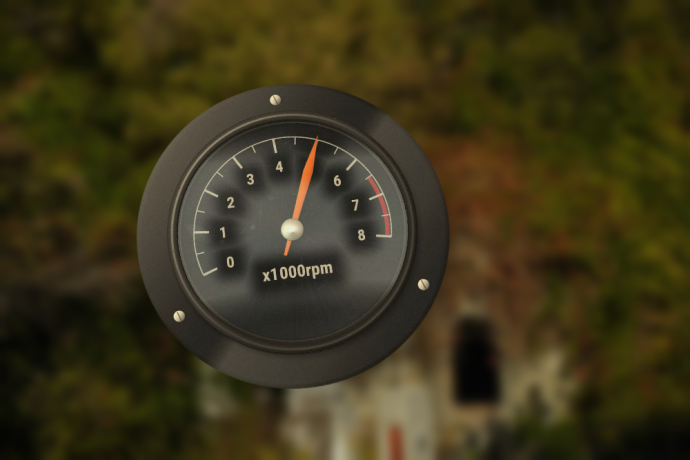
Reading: value=5000 unit=rpm
